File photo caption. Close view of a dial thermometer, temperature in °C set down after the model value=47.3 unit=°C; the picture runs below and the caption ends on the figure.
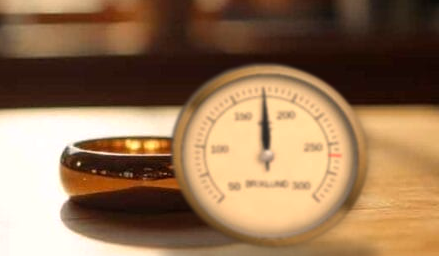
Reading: value=175 unit=°C
